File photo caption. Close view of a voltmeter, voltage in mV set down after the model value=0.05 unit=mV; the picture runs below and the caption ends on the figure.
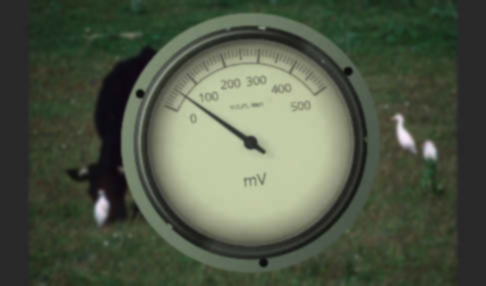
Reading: value=50 unit=mV
